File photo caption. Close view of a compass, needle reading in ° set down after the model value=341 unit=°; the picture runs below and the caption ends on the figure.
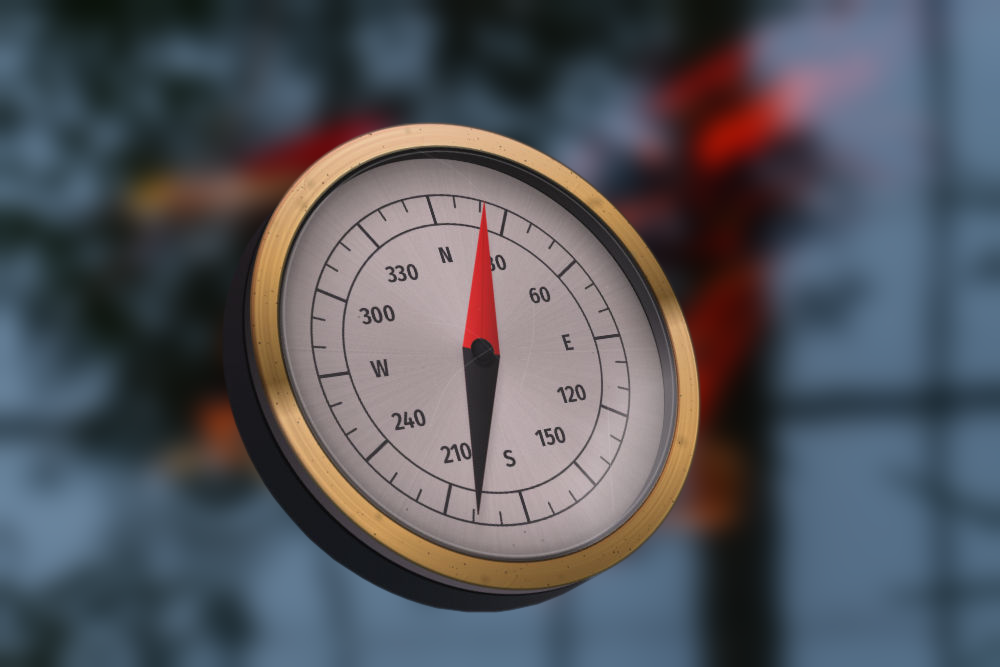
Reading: value=20 unit=°
